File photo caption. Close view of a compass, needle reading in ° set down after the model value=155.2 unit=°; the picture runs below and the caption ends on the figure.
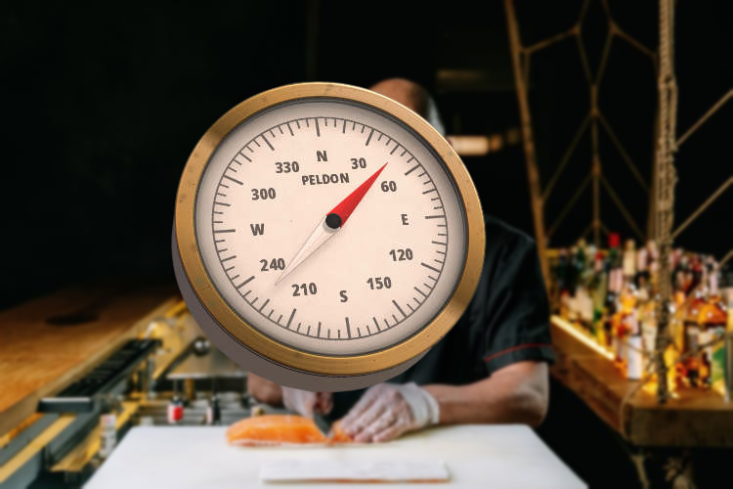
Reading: value=47.5 unit=°
